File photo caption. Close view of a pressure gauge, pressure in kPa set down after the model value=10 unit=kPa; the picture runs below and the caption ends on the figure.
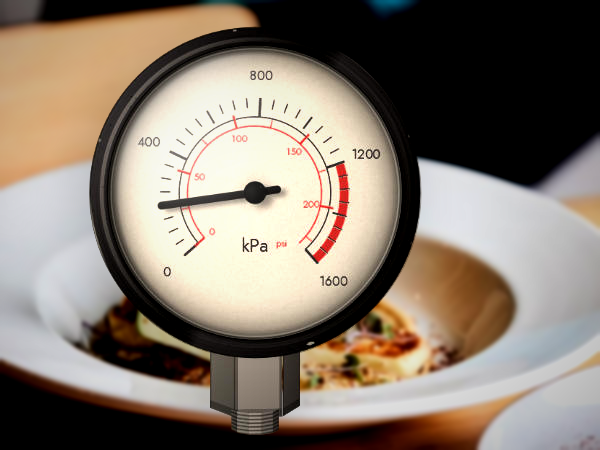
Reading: value=200 unit=kPa
